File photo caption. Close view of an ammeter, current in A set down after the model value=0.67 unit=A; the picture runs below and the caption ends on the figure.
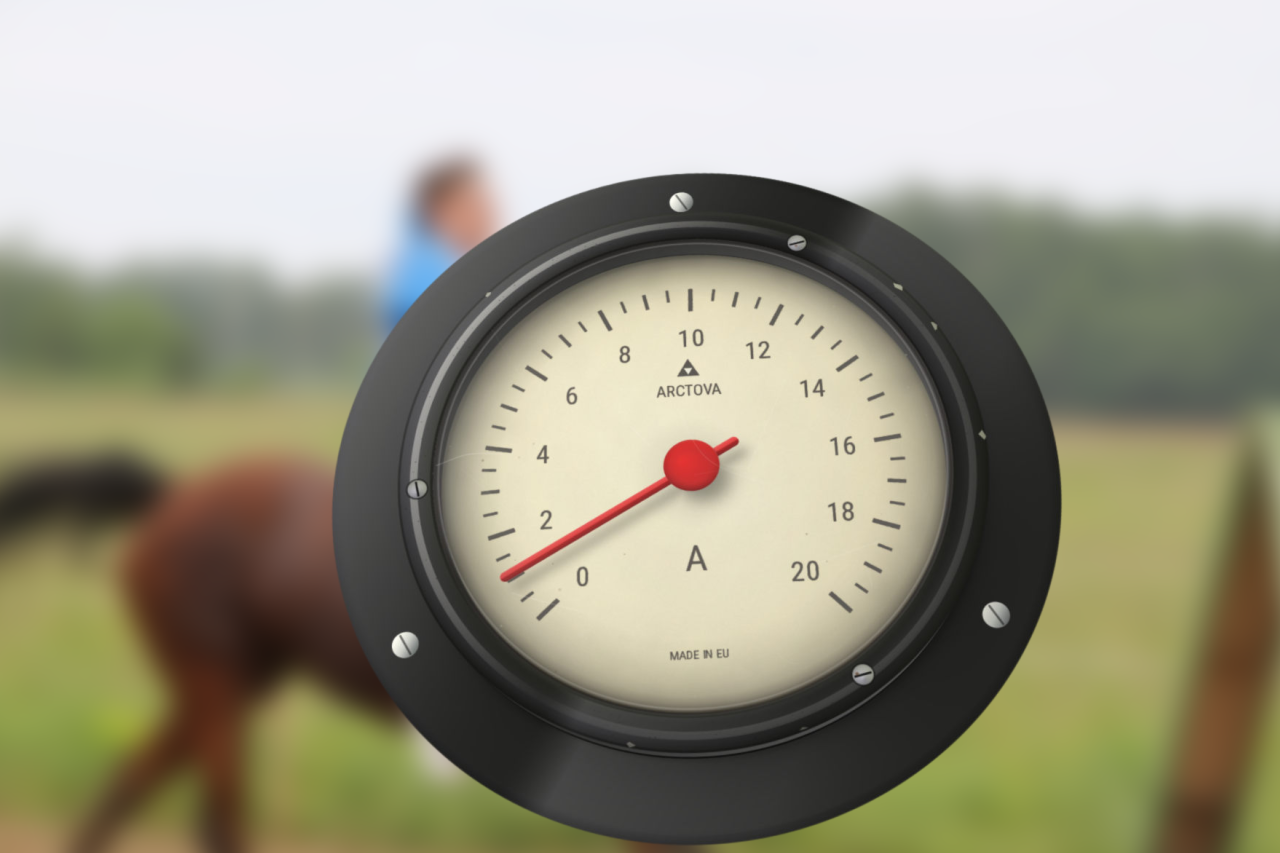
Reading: value=1 unit=A
